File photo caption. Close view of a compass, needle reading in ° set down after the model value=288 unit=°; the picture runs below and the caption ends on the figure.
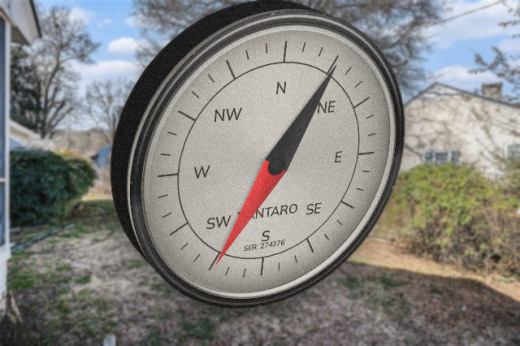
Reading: value=210 unit=°
